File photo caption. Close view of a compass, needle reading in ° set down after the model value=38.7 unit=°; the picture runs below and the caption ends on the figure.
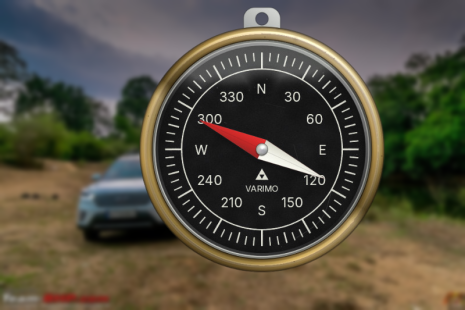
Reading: value=295 unit=°
